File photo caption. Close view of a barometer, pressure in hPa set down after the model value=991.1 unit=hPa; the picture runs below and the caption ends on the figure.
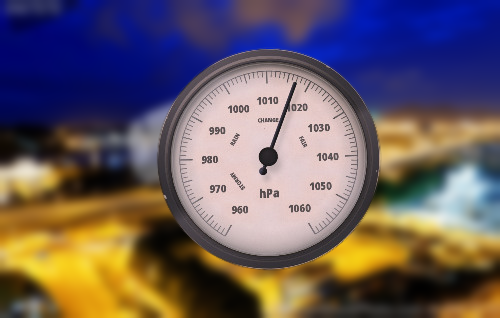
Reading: value=1017 unit=hPa
